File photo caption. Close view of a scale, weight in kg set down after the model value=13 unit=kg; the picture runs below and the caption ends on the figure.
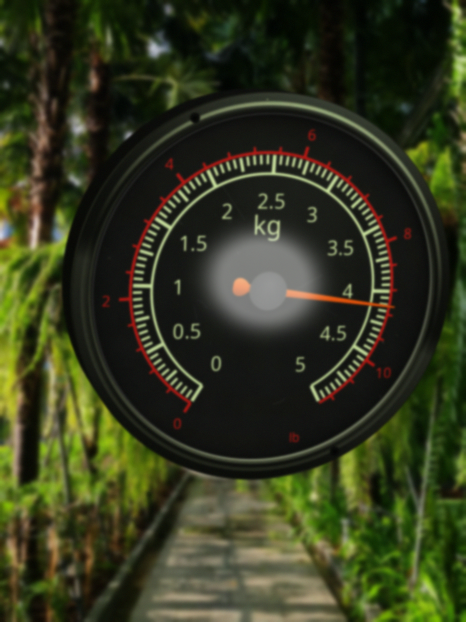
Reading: value=4.1 unit=kg
